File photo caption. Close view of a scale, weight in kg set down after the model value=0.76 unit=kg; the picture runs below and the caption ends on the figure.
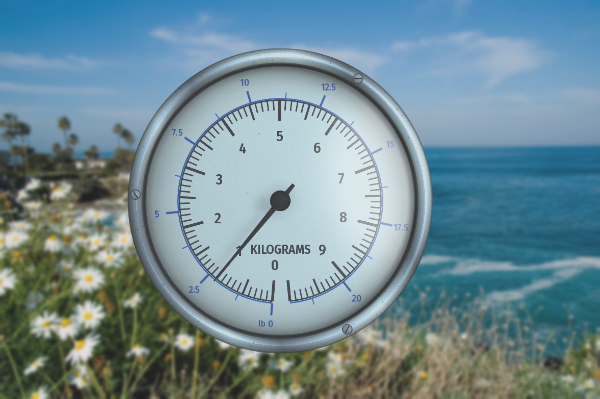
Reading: value=1 unit=kg
